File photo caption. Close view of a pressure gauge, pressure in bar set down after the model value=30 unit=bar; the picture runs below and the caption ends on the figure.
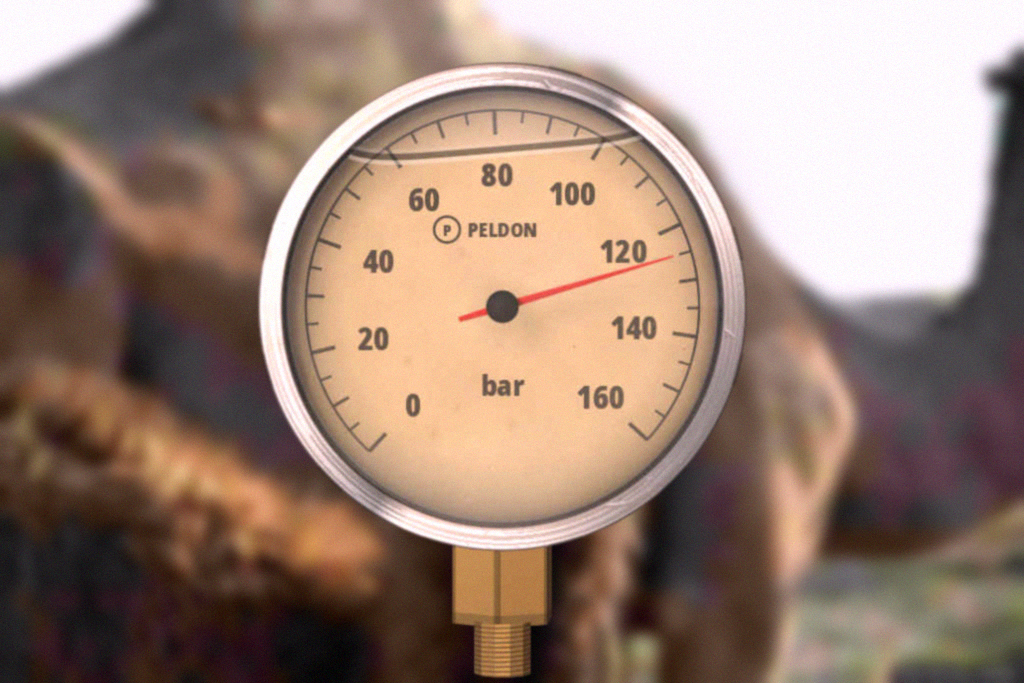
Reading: value=125 unit=bar
